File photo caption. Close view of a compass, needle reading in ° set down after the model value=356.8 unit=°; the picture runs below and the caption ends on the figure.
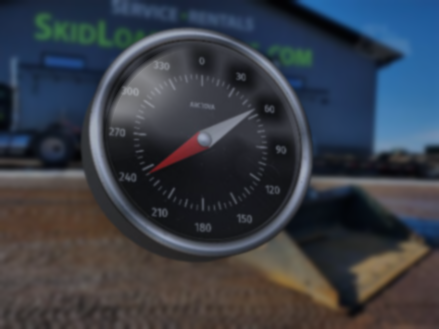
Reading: value=235 unit=°
